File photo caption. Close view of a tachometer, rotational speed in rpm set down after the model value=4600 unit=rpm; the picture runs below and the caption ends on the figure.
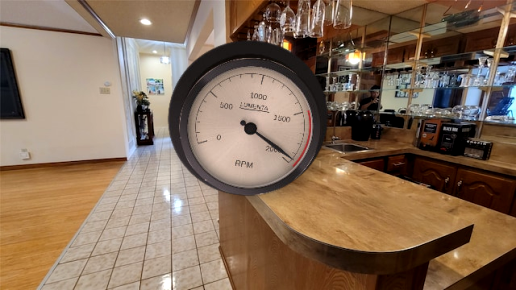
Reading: value=1950 unit=rpm
